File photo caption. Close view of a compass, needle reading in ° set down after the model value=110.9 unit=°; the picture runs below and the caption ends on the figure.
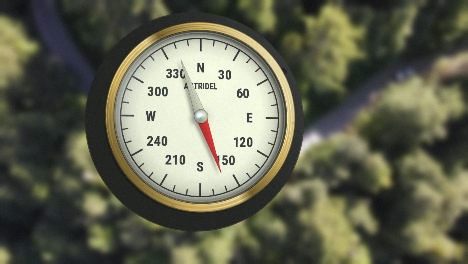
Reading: value=160 unit=°
